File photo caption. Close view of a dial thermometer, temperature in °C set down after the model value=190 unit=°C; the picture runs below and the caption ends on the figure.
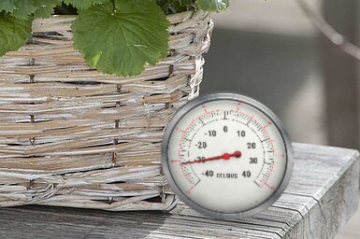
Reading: value=-30 unit=°C
